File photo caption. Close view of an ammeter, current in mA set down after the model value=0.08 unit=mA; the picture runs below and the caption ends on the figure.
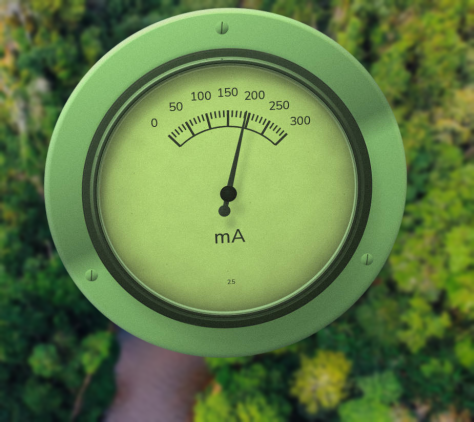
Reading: value=190 unit=mA
